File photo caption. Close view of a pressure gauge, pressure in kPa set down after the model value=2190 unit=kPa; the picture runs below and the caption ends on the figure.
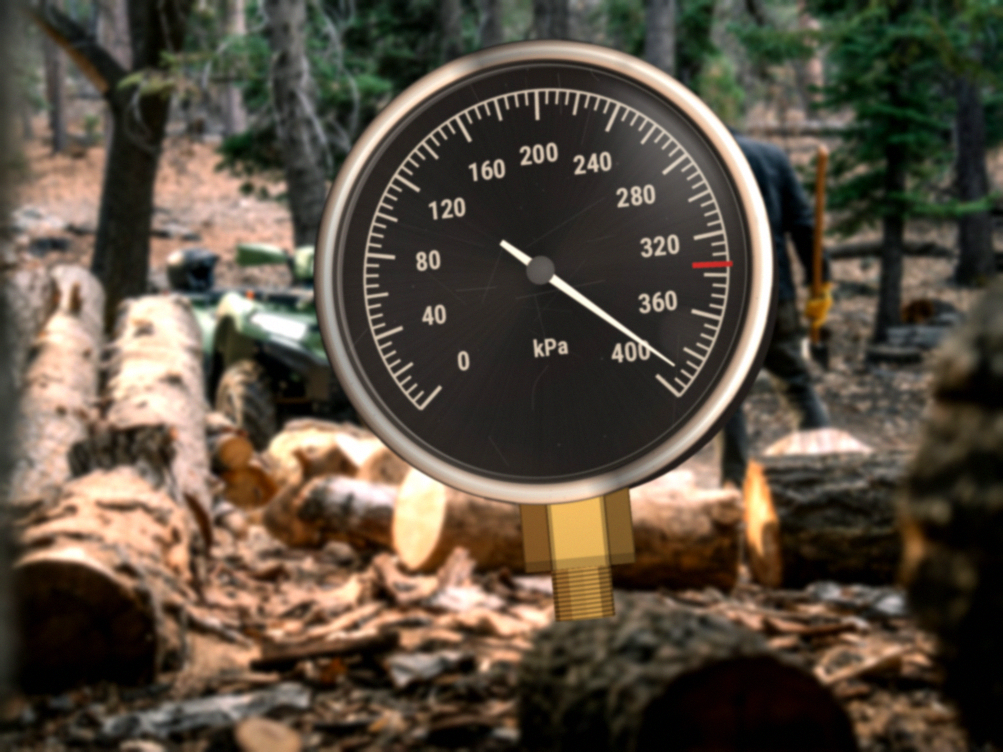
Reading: value=390 unit=kPa
